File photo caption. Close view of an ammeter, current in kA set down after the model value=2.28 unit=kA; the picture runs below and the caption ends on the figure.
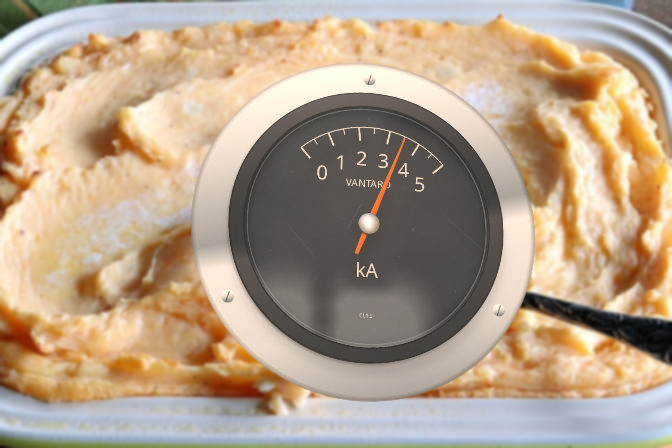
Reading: value=3.5 unit=kA
